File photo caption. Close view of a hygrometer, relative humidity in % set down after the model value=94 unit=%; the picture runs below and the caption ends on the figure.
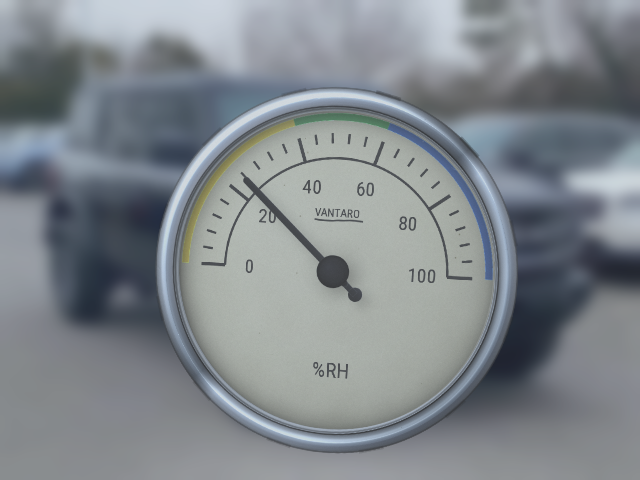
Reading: value=24 unit=%
